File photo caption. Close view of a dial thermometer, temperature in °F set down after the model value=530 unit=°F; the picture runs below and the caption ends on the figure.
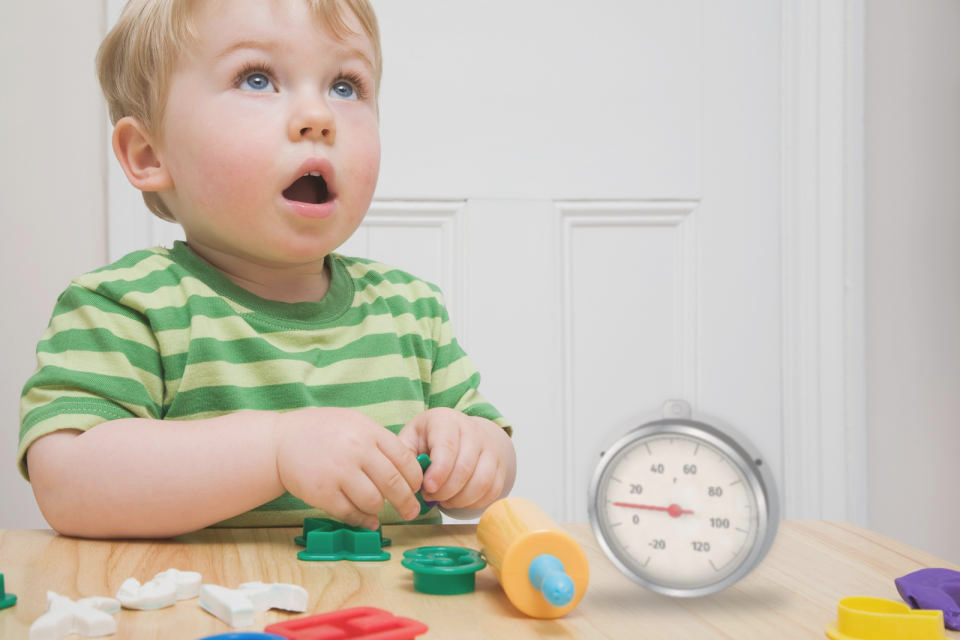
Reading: value=10 unit=°F
